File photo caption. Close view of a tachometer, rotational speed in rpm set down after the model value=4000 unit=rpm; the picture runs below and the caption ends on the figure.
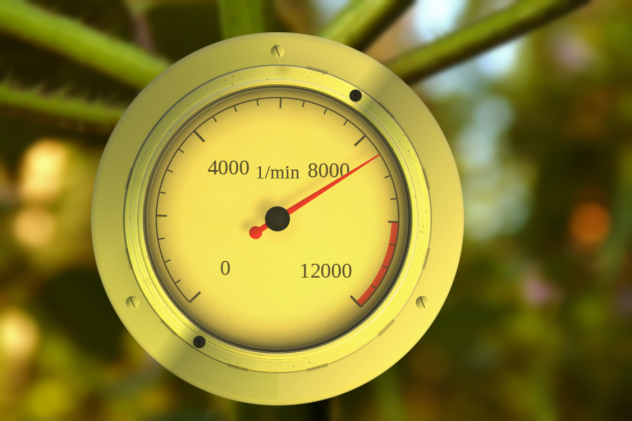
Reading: value=8500 unit=rpm
